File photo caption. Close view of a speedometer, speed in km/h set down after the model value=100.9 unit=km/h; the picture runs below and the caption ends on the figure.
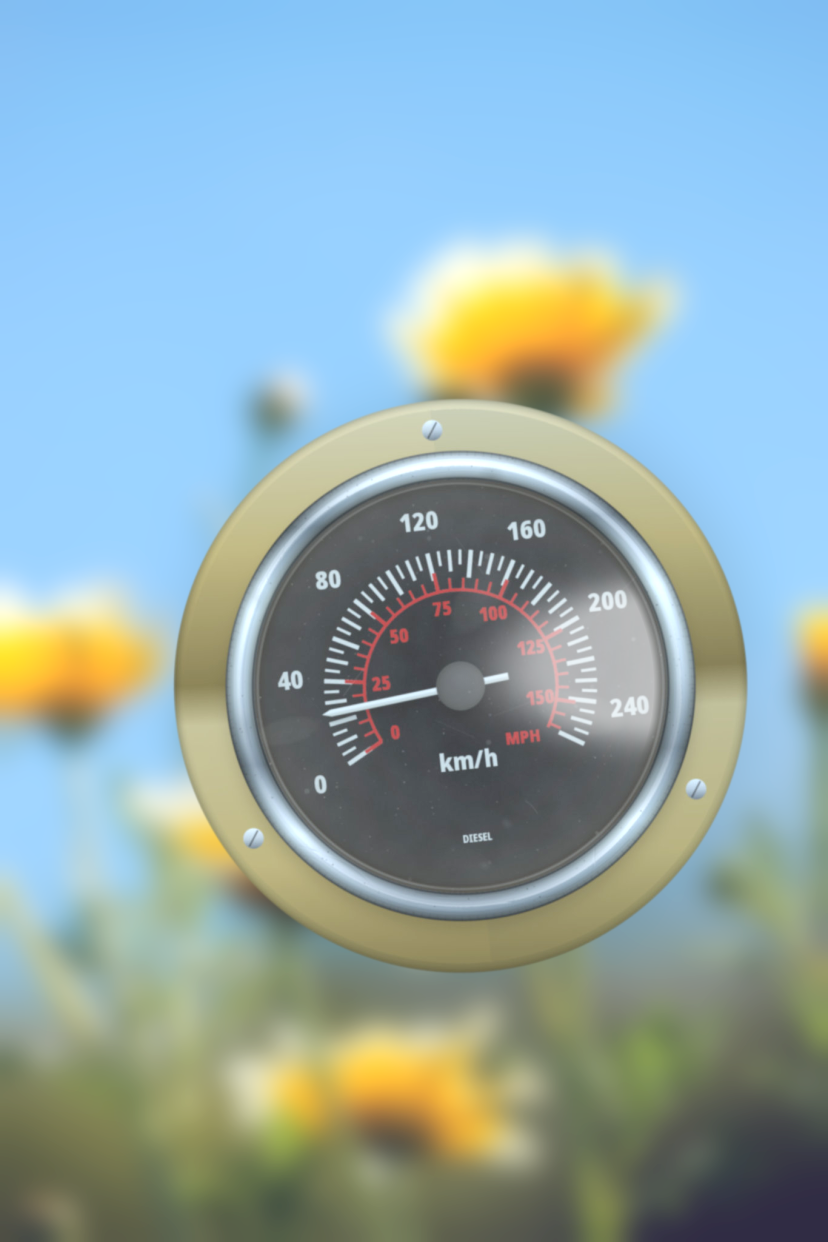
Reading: value=25 unit=km/h
